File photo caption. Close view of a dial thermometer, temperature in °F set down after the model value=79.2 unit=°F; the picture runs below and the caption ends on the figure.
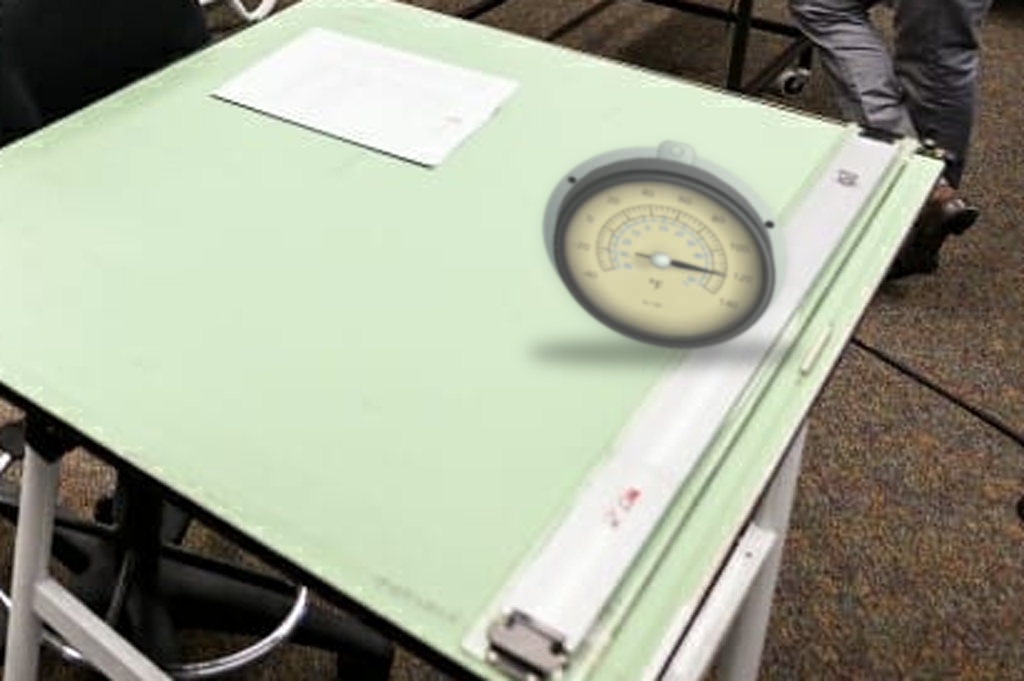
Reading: value=120 unit=°F
